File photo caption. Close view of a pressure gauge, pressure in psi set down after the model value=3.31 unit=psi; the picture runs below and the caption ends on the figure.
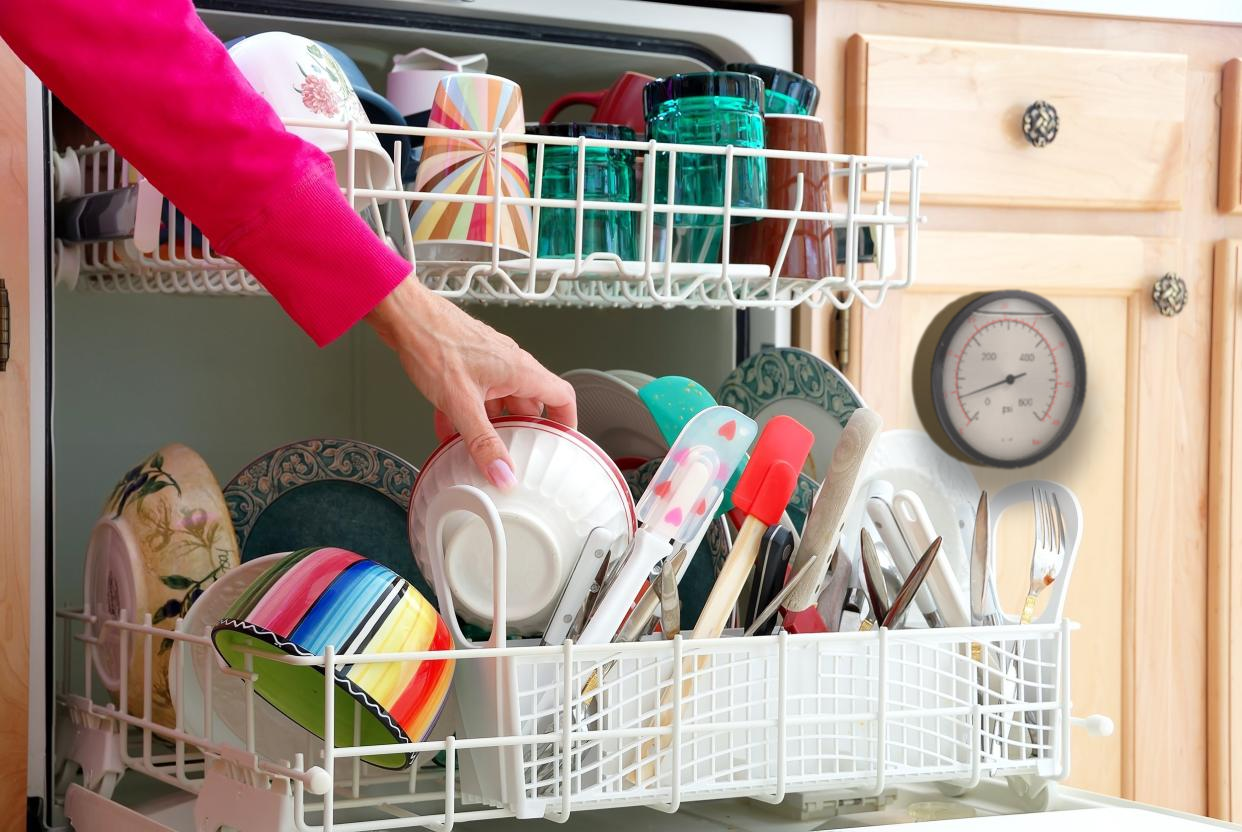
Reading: value=60 unit=psi
